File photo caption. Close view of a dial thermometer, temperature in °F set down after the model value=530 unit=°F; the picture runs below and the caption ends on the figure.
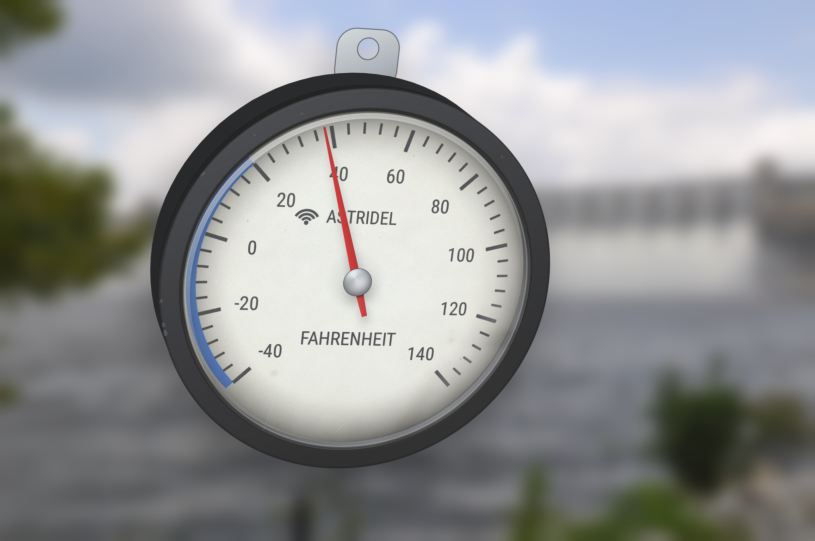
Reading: value=38 unit=°F
